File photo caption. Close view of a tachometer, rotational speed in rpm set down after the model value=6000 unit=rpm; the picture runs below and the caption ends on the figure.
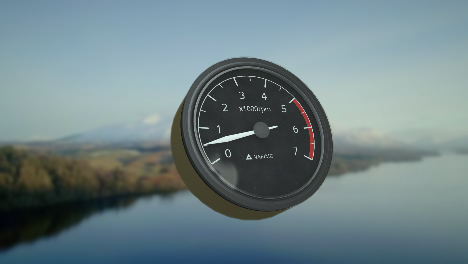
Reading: value=500 unit=rpm
